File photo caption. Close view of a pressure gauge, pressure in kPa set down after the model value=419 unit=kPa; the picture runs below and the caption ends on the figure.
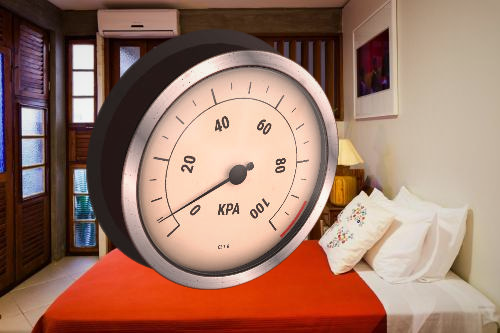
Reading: value=5 unit=kPa
